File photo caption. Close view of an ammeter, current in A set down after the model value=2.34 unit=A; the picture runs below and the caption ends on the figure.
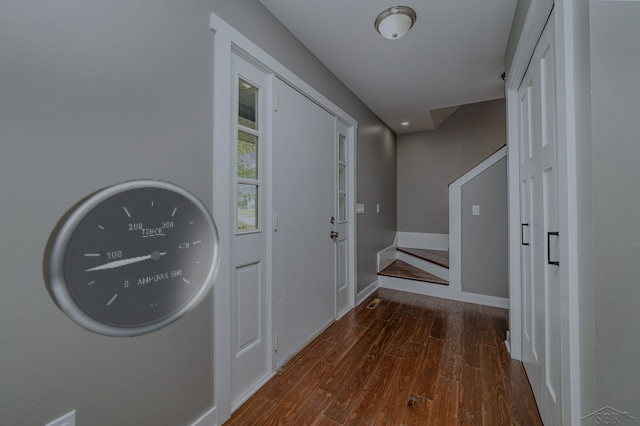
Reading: value=75 unit=A
